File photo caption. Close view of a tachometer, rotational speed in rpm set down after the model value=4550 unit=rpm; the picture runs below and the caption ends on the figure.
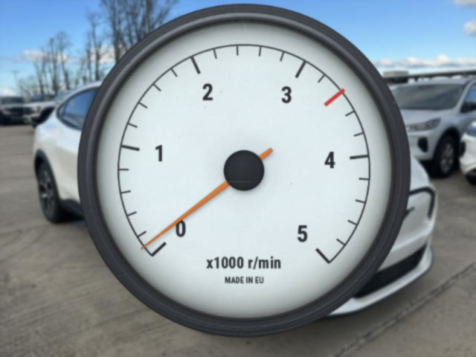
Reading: value=100 unit=rpm
